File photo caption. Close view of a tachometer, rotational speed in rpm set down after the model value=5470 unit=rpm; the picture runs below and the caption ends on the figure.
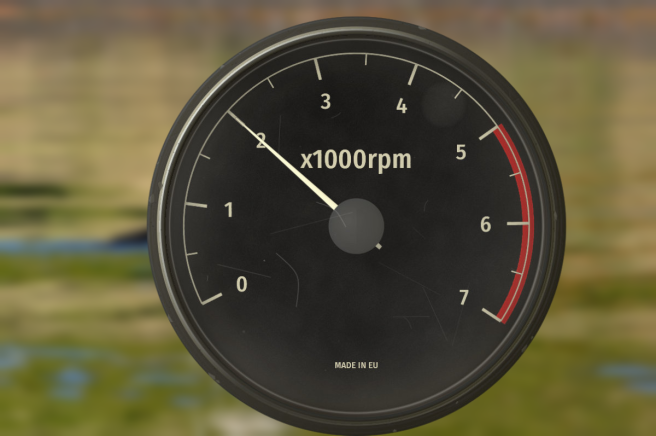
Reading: value=2000 unit=rpm
